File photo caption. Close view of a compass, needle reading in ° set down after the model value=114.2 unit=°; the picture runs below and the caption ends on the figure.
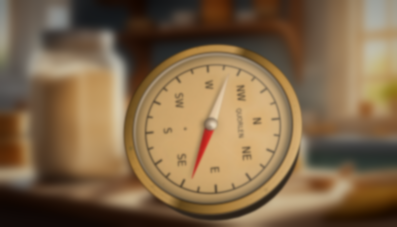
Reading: value=112.5 unit=°
